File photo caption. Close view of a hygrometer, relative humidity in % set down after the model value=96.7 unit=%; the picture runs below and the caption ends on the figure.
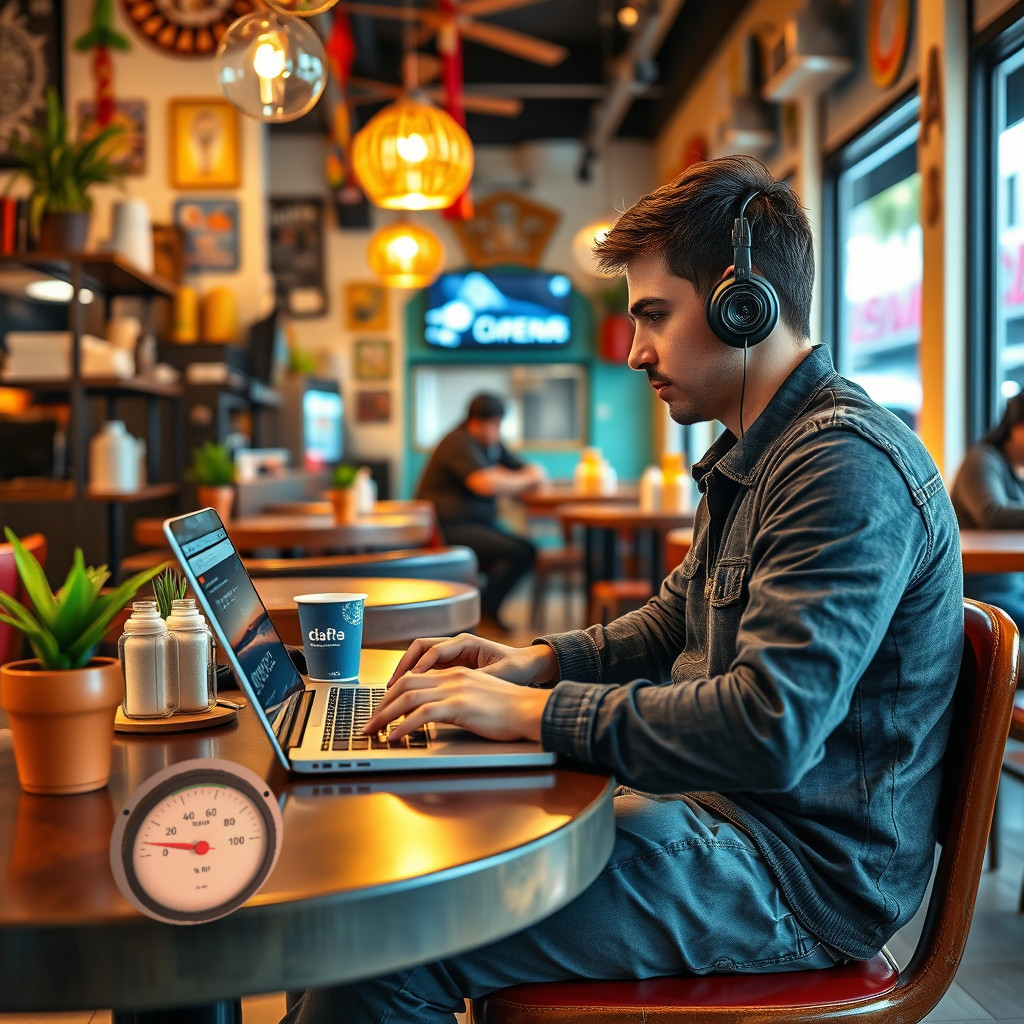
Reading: value=8 unit=%
